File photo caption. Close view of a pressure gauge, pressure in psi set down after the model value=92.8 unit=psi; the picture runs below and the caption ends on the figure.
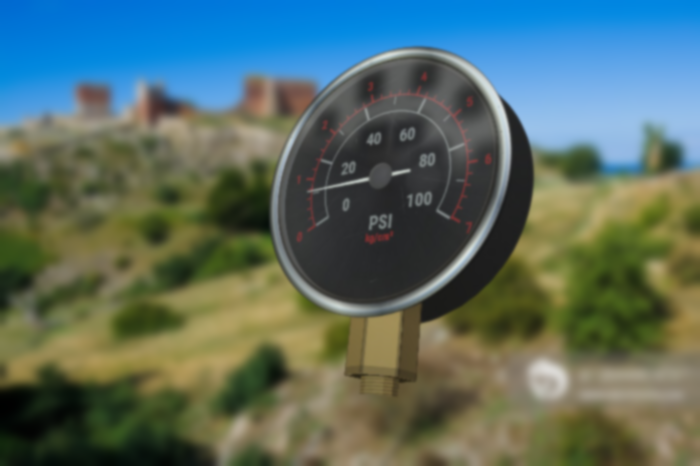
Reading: value=10 unit=psi
